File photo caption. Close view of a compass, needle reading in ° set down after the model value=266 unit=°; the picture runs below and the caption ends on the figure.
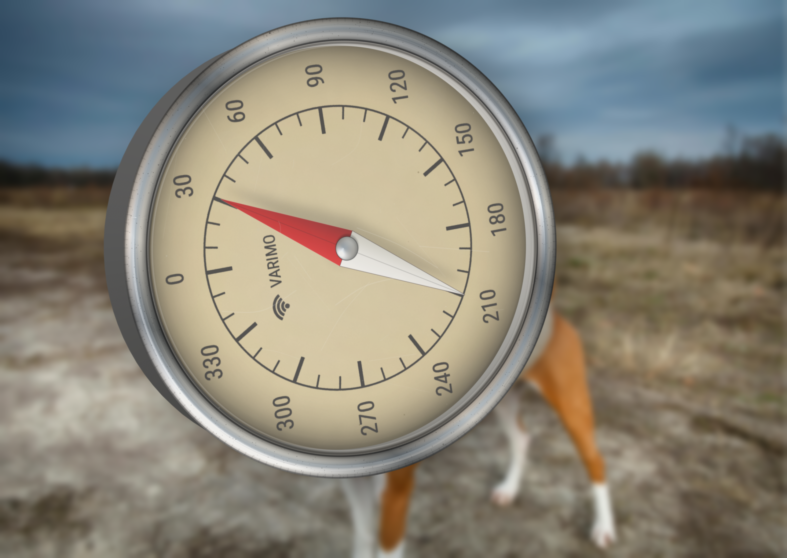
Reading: value=30 unit=°
